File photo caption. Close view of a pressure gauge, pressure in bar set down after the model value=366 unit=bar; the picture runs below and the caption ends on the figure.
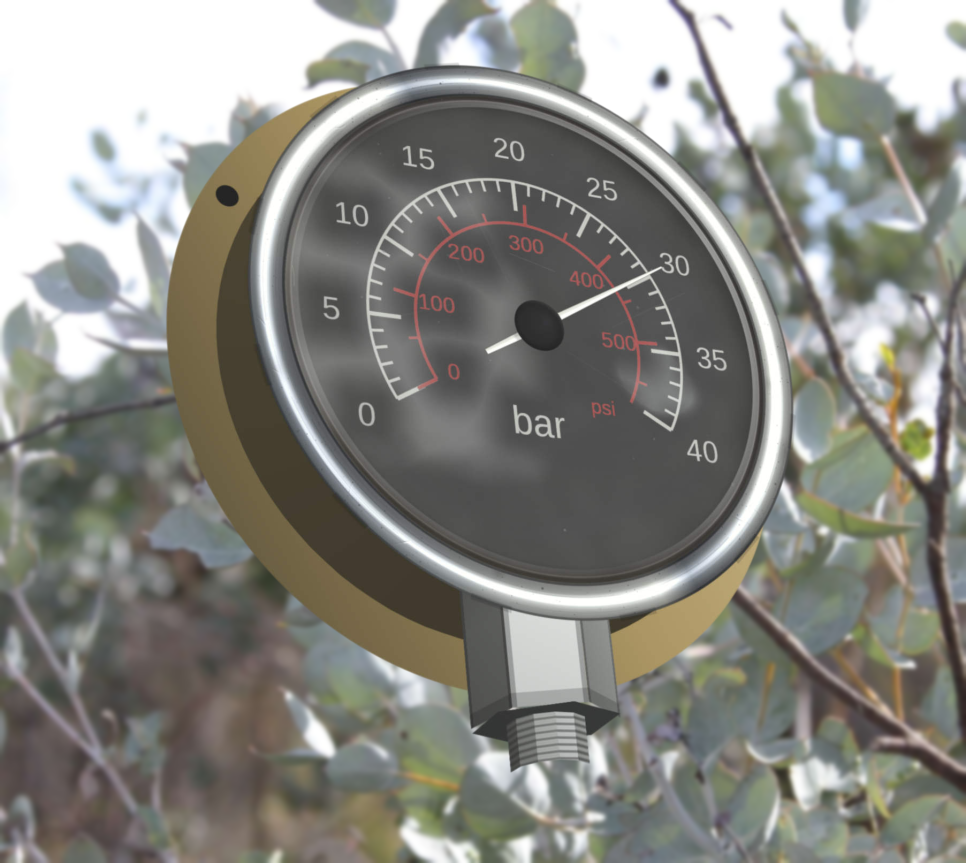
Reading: value=30 unit=bar
